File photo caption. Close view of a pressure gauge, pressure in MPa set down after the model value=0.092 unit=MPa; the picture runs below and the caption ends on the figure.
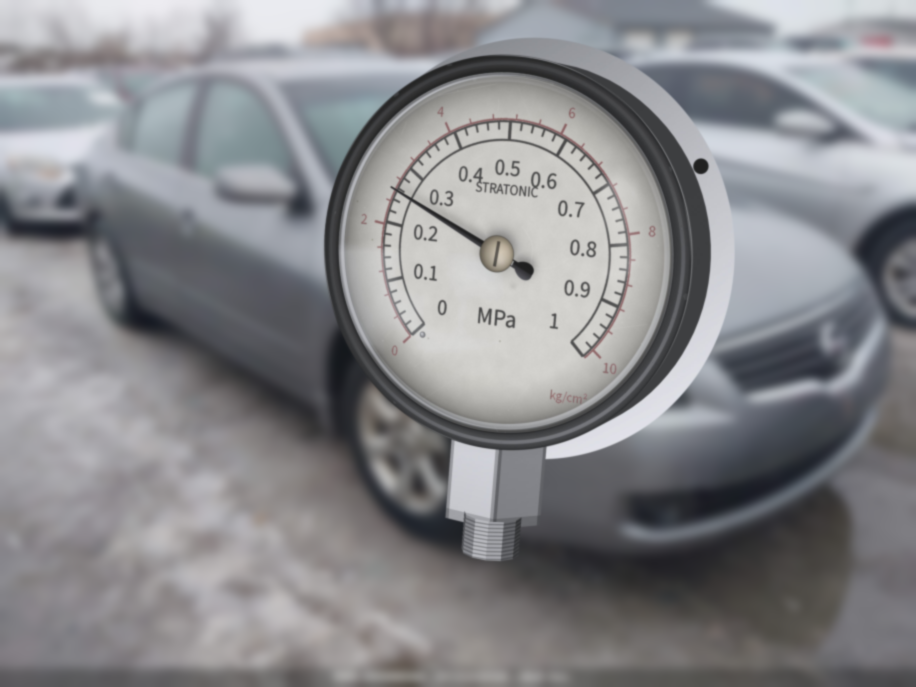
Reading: value=0.26 unit=MPa
